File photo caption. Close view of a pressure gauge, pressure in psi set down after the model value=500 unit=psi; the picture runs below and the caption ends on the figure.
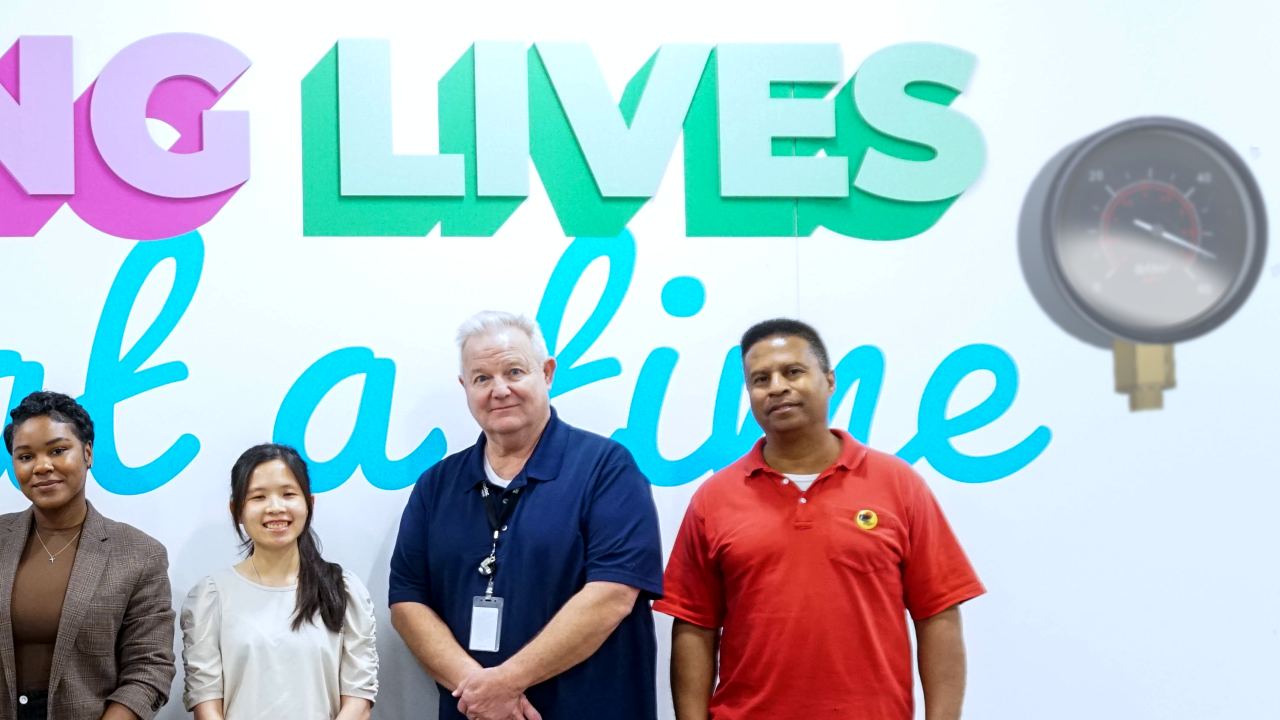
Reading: value=55 unit=psi
